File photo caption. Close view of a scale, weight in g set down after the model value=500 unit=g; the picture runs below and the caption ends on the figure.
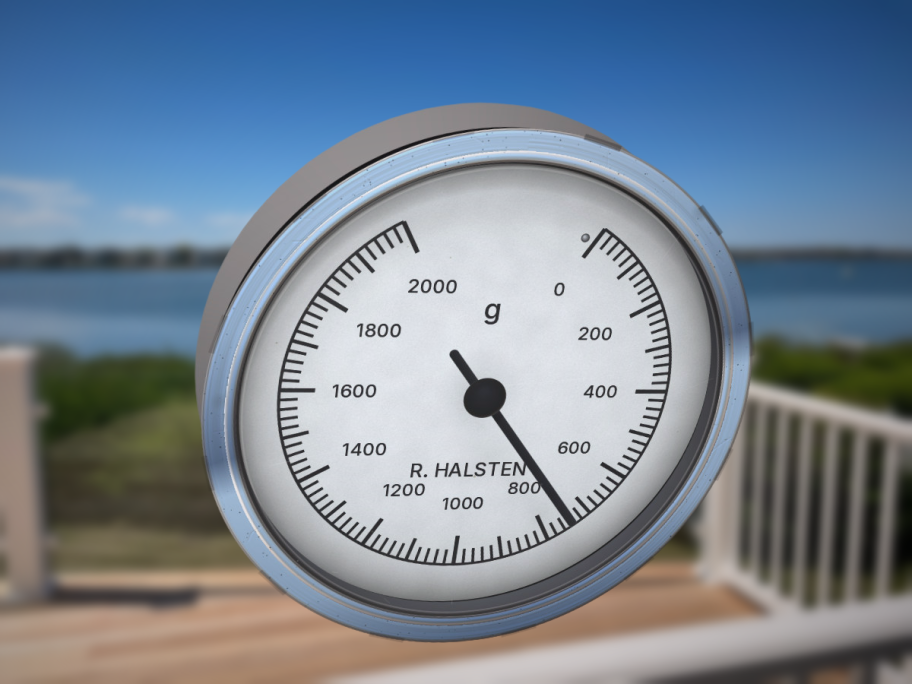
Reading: value=740 unit=g
